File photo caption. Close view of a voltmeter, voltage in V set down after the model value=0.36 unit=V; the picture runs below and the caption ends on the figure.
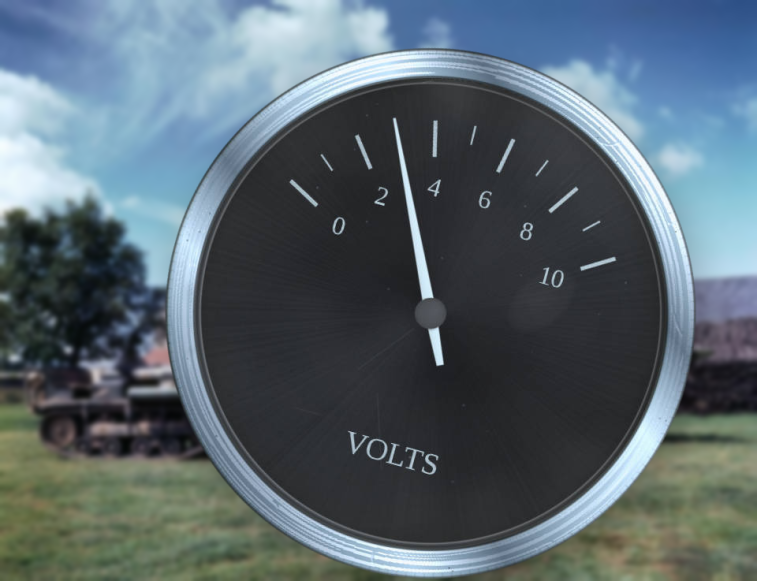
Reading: value=3 unit=V
